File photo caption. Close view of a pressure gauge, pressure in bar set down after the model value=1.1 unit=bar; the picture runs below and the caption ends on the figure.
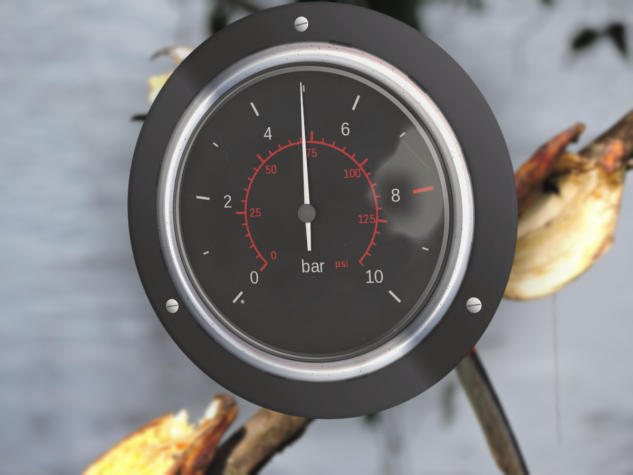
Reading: value=5 unit=bar
